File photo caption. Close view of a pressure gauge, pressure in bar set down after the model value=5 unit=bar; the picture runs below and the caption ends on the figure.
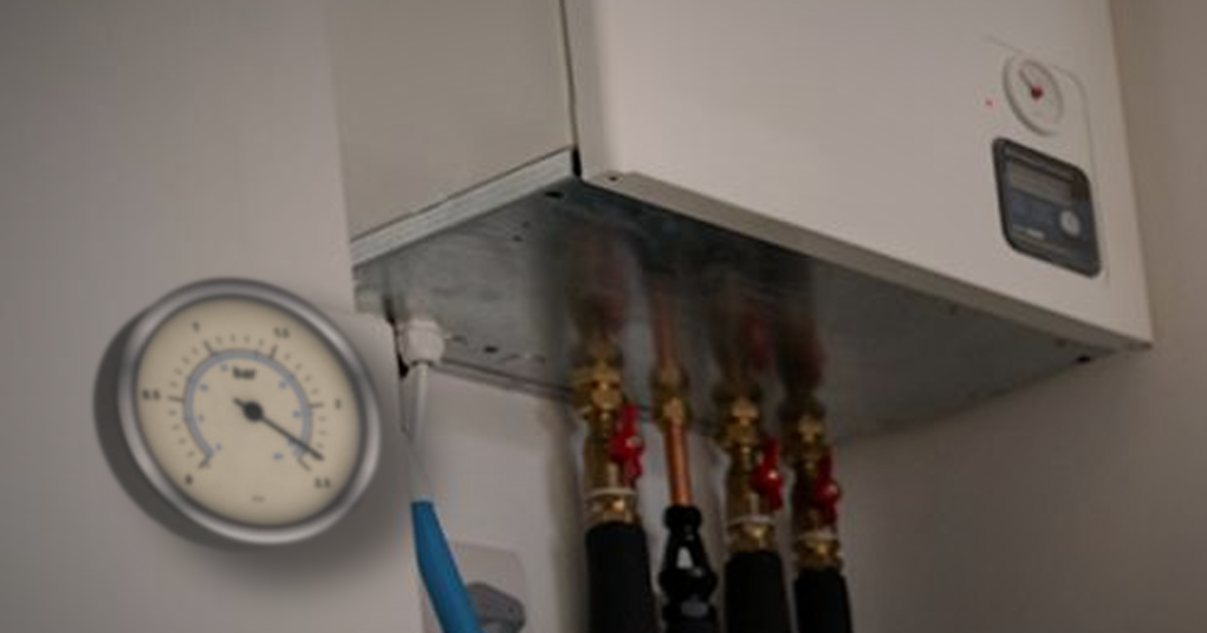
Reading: value=2.4 unit=bar
